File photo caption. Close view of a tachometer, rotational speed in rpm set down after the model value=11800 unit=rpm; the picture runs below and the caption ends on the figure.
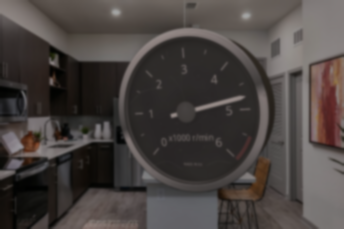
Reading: value=4750 unit=rpm
